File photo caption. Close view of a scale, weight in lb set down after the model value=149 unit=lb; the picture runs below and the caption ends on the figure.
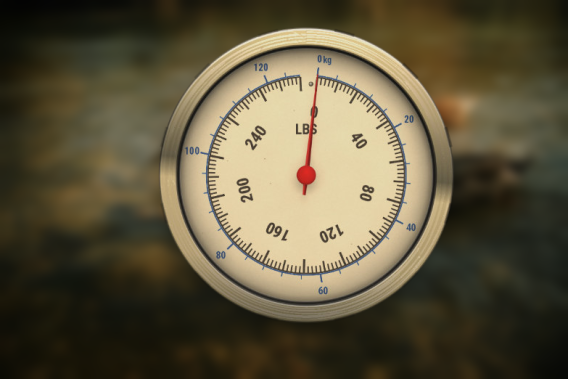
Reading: value=0 unit=lb
